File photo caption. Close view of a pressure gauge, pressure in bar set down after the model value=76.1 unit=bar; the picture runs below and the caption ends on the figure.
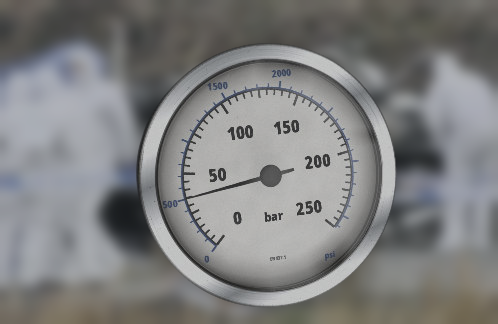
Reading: value=35 unit=bar
